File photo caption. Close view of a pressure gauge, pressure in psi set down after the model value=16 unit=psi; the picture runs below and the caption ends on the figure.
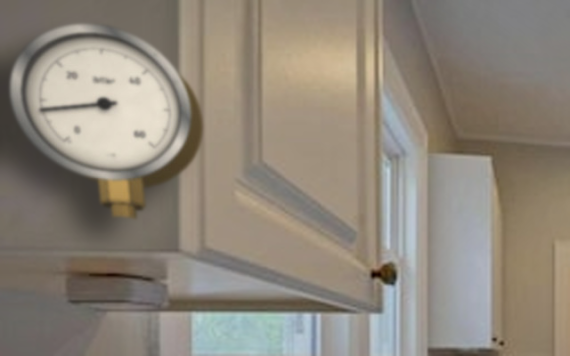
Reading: value=7.5 unit=psi
